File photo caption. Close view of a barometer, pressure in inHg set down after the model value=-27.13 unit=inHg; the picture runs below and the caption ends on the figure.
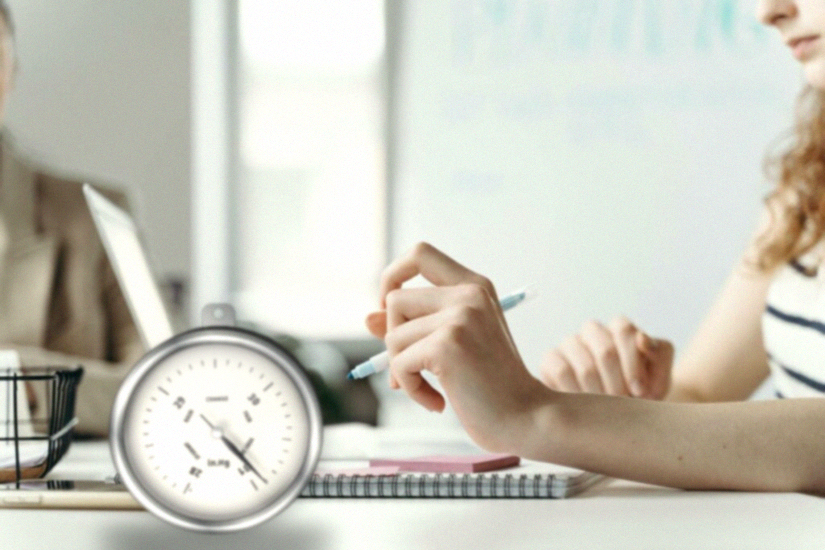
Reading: value=30.9 unit=inHg
